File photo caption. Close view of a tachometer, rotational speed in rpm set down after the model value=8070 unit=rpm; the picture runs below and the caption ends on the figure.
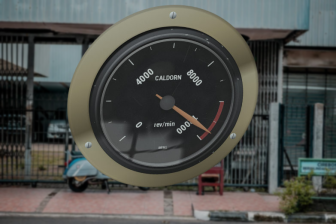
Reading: value=11500 unit=rpm
